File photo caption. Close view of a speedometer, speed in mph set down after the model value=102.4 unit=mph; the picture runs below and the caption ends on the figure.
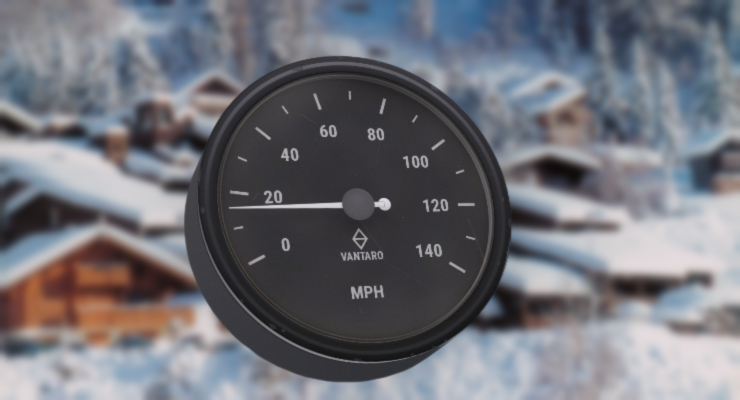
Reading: value=15 unit=mph
